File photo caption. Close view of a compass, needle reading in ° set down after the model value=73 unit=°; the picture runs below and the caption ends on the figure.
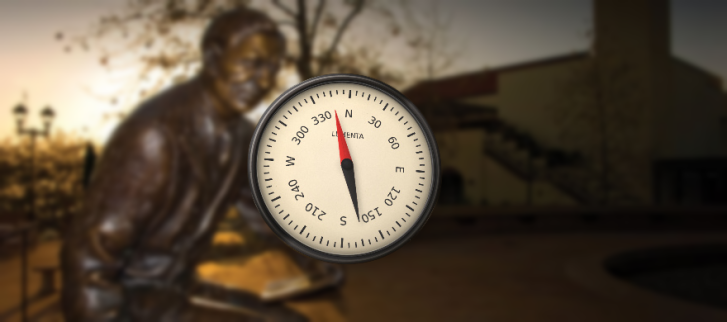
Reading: value=345 unit=°
